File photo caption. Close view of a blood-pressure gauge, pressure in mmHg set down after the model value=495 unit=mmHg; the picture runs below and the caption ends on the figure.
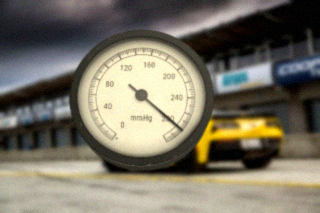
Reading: value=280 unit=mmHg
